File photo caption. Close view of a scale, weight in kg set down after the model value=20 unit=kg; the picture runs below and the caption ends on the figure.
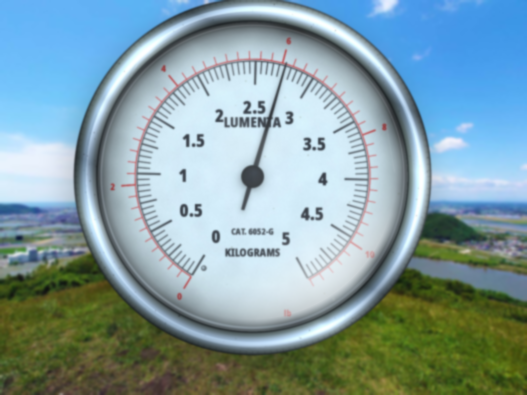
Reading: value=2.75 unit=kg
